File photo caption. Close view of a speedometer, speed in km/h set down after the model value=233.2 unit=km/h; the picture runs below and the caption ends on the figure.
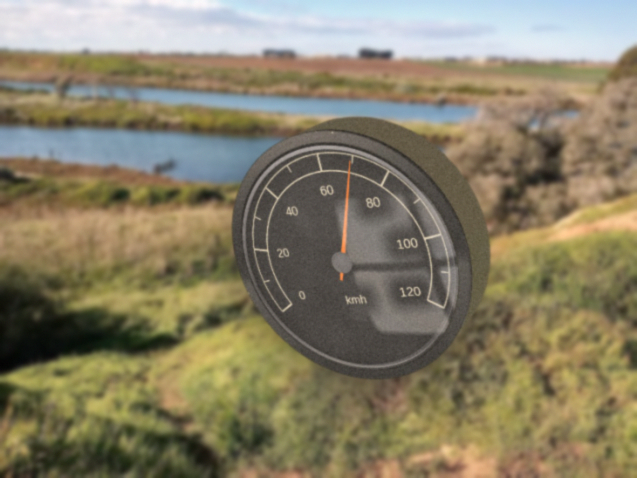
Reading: value=70 unit=km/h
